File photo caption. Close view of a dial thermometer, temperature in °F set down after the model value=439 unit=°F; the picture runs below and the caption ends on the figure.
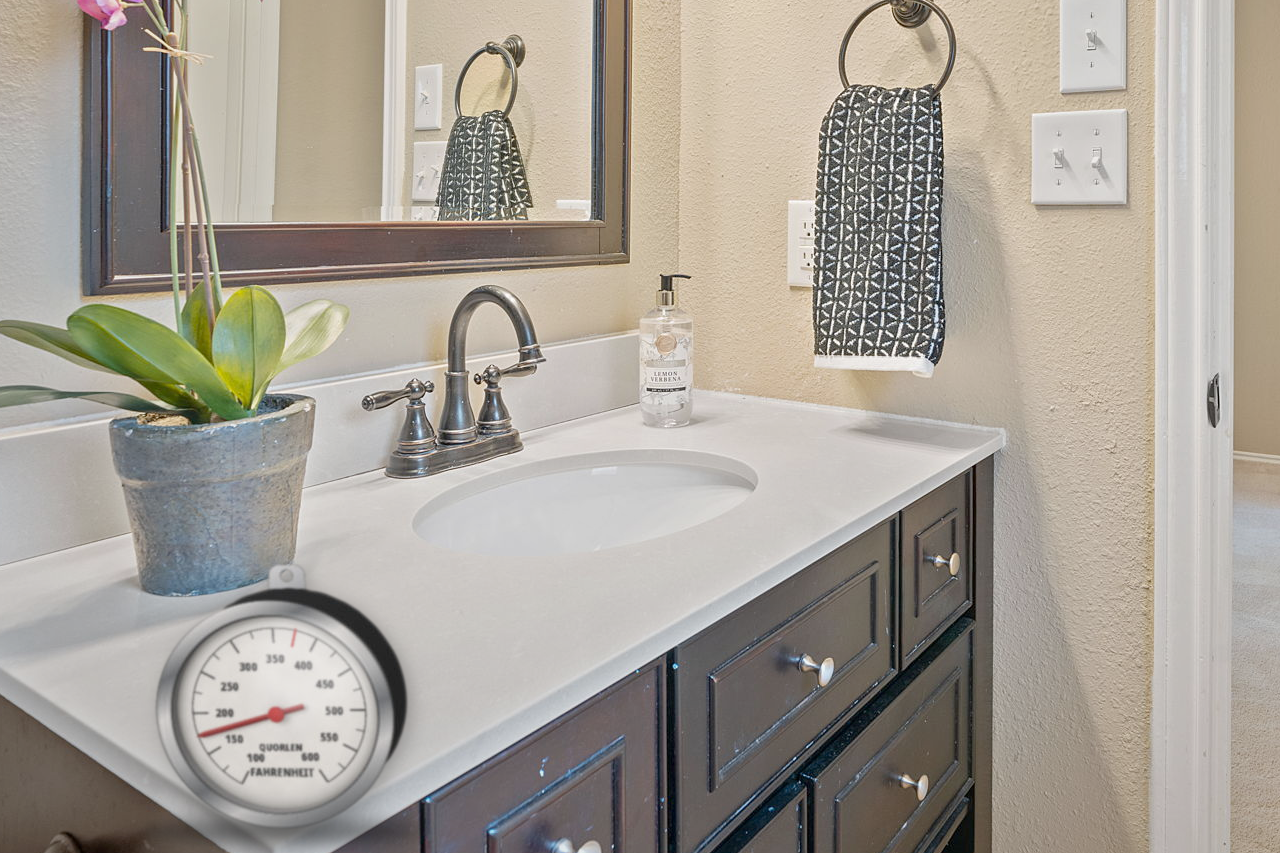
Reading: value=175 unit=°F
